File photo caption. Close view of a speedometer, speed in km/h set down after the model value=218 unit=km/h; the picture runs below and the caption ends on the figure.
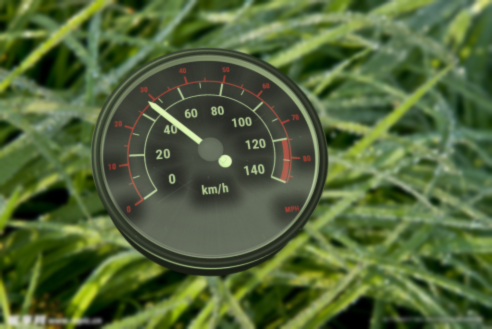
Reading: value=45 unit=km/h
